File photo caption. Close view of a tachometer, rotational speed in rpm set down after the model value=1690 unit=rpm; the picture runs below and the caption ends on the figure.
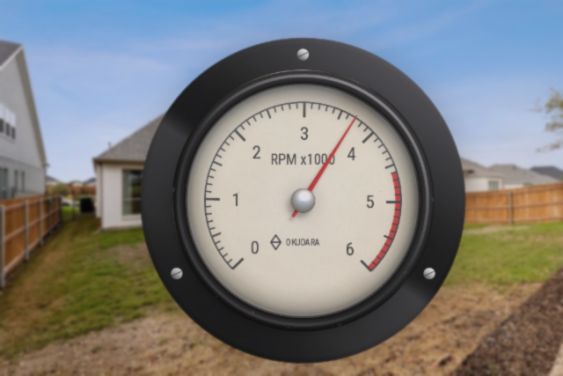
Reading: value=3700 unit=rpm
